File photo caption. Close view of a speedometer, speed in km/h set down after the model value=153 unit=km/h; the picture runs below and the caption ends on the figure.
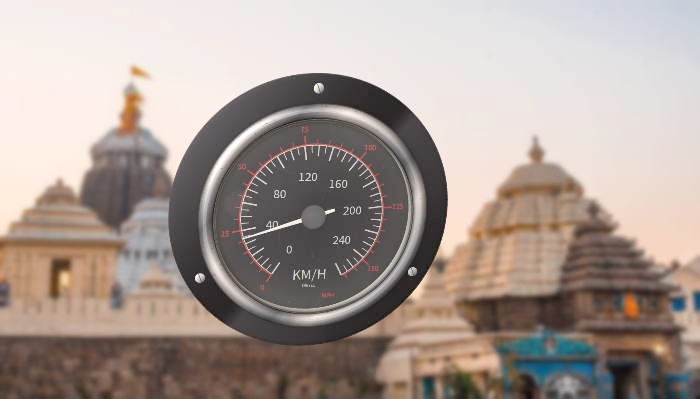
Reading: value=35 unit=km/h
